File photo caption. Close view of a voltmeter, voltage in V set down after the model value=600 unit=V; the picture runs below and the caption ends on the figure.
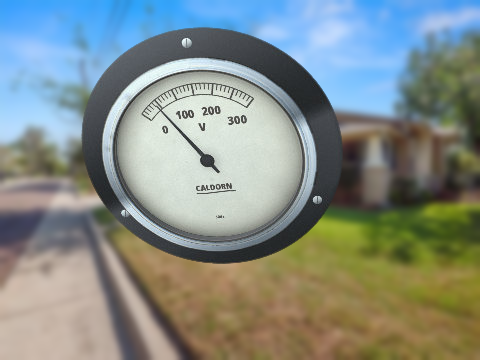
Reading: value=50 unit=V
